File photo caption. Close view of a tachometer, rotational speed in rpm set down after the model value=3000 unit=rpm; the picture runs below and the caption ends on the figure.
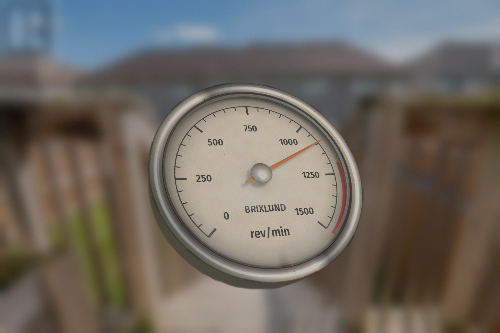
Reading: value=1100 unit=rpm
